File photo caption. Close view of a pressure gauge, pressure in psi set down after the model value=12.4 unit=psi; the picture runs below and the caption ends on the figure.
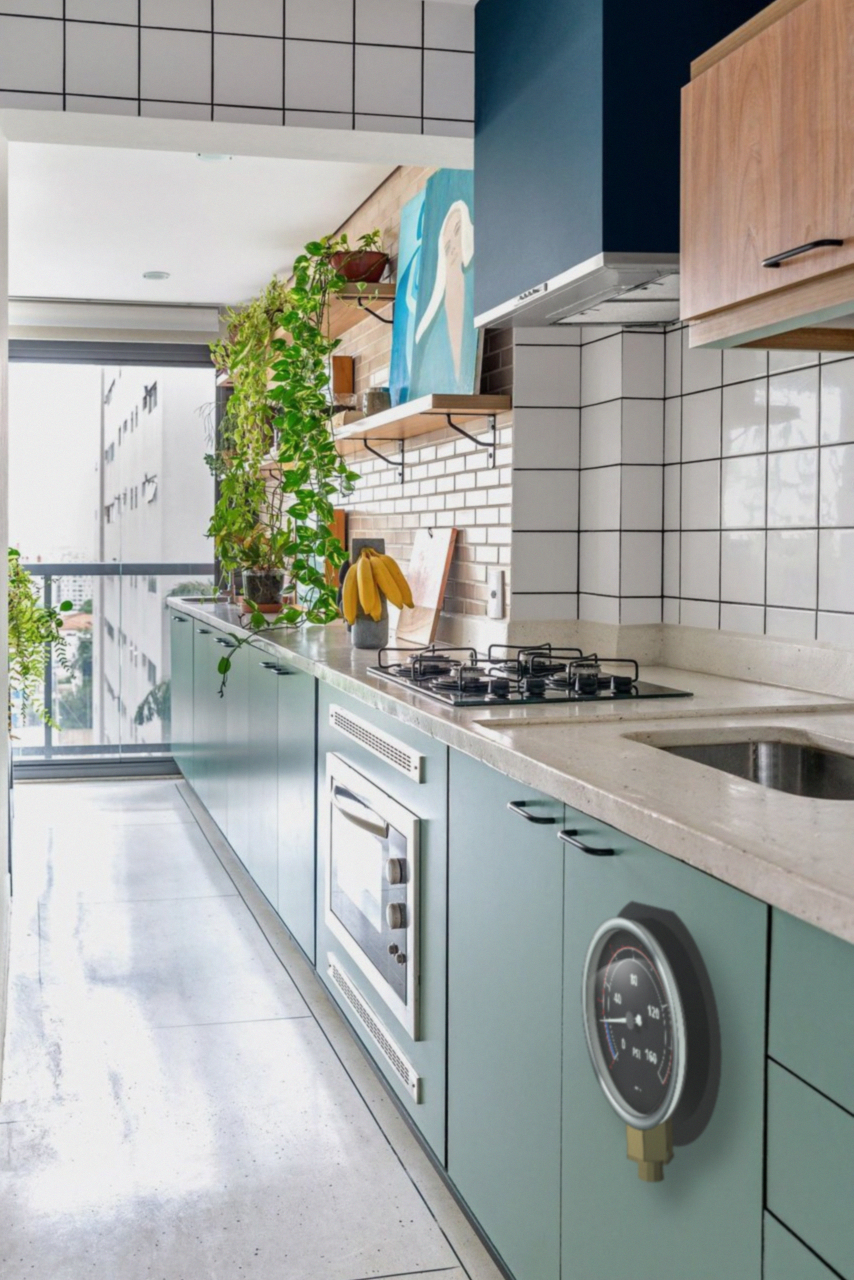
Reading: value=20 unit=psi
